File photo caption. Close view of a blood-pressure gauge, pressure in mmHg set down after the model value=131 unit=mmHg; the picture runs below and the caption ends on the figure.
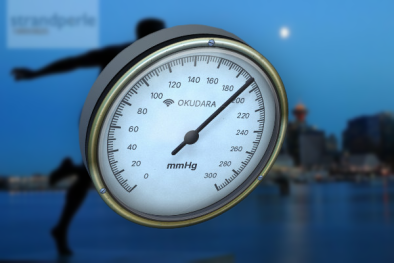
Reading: value=190 unit=mmHg
